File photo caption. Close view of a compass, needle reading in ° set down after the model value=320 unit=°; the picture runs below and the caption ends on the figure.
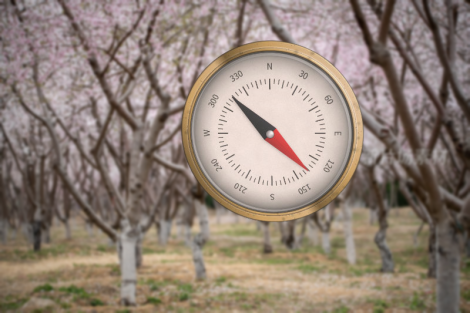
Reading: value=135 unit=°
